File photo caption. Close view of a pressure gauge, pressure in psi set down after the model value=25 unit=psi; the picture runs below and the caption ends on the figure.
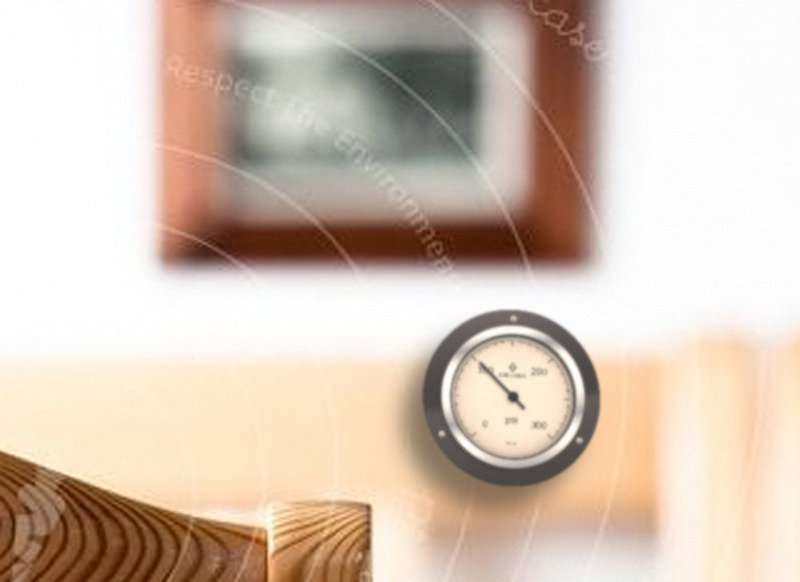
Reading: value=100 unit=psi
